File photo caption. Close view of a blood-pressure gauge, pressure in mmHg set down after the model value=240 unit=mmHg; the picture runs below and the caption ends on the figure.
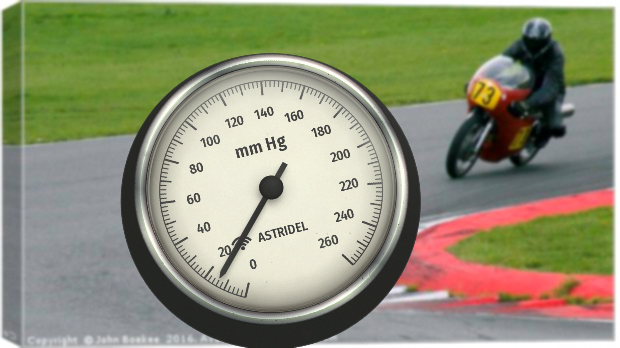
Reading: value=14 unit=mmHg
